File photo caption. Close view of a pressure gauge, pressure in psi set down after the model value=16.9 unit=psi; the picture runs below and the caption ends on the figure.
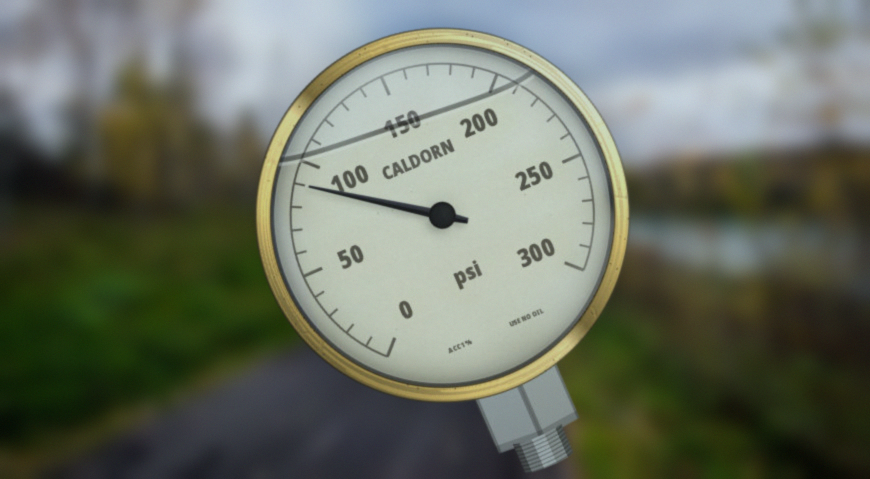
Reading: value=90 unit=psi
